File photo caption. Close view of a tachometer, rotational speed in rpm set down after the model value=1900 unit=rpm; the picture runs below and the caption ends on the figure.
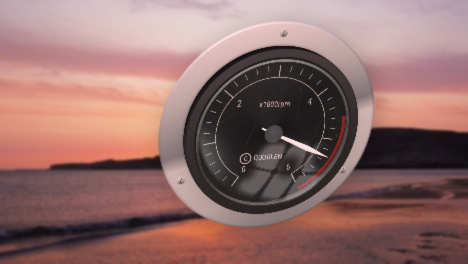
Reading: value=5300 unit=rpm
